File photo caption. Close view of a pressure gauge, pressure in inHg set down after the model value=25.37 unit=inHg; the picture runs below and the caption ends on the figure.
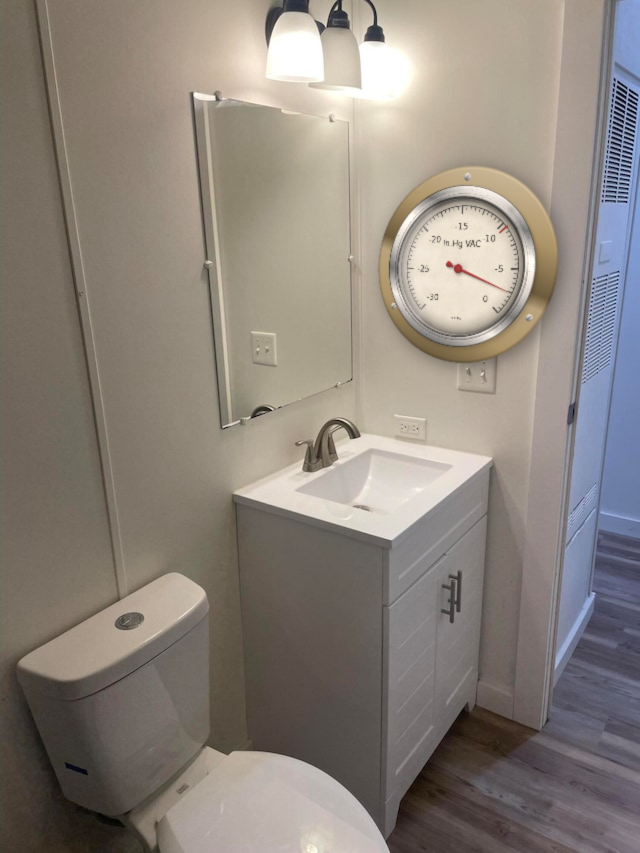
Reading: value=-2.5 unit=inHg
